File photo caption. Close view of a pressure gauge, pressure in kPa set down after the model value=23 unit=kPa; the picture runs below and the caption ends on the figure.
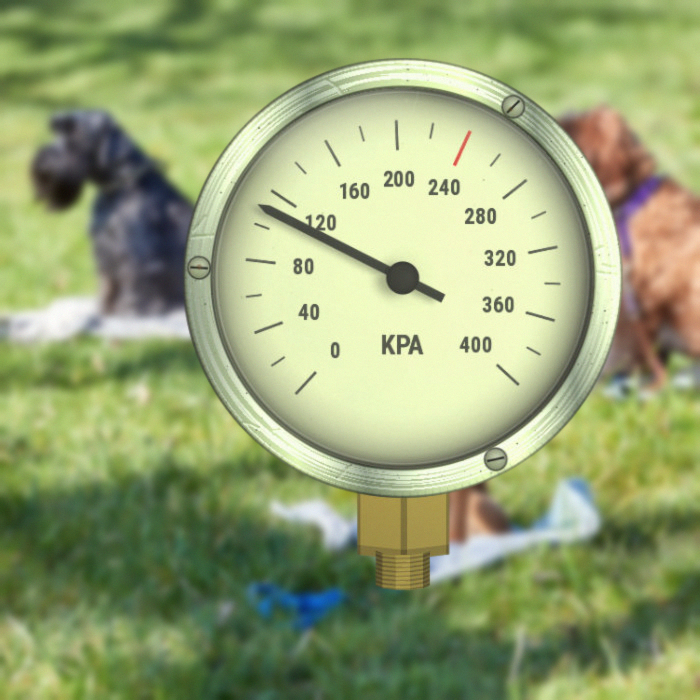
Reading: value=110 unit=kPa
